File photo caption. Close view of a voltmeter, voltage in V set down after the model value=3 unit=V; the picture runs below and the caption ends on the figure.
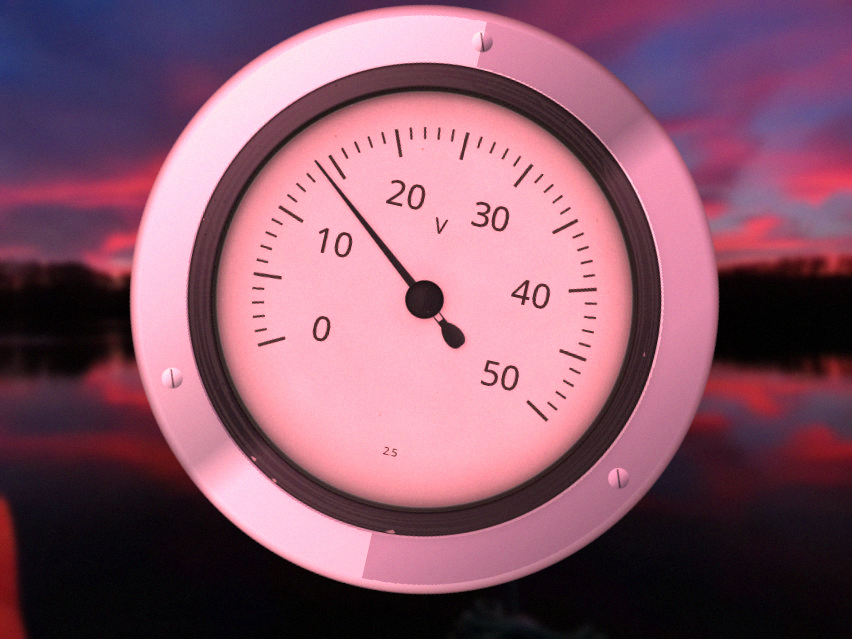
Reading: value=14 unit=V
